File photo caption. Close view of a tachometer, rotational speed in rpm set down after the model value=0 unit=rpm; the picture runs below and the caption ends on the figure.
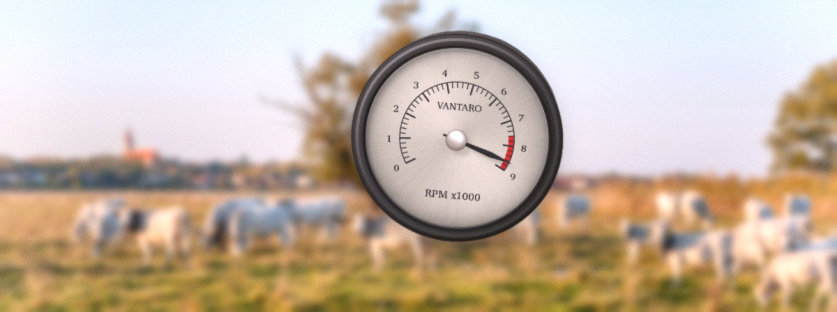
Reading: value=8600 unit=rpm
